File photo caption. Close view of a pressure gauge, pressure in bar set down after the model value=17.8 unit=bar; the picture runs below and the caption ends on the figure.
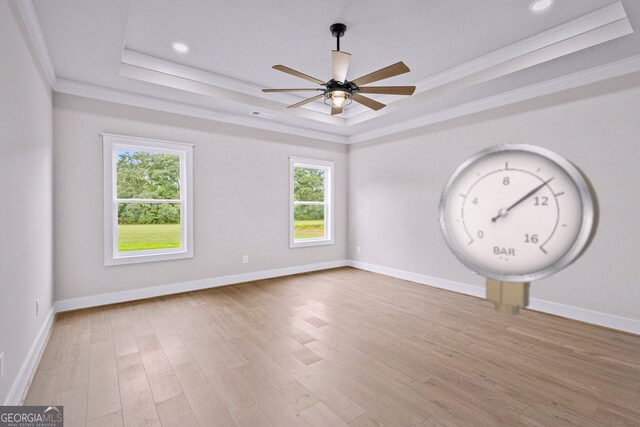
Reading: value=11 unit=bar
